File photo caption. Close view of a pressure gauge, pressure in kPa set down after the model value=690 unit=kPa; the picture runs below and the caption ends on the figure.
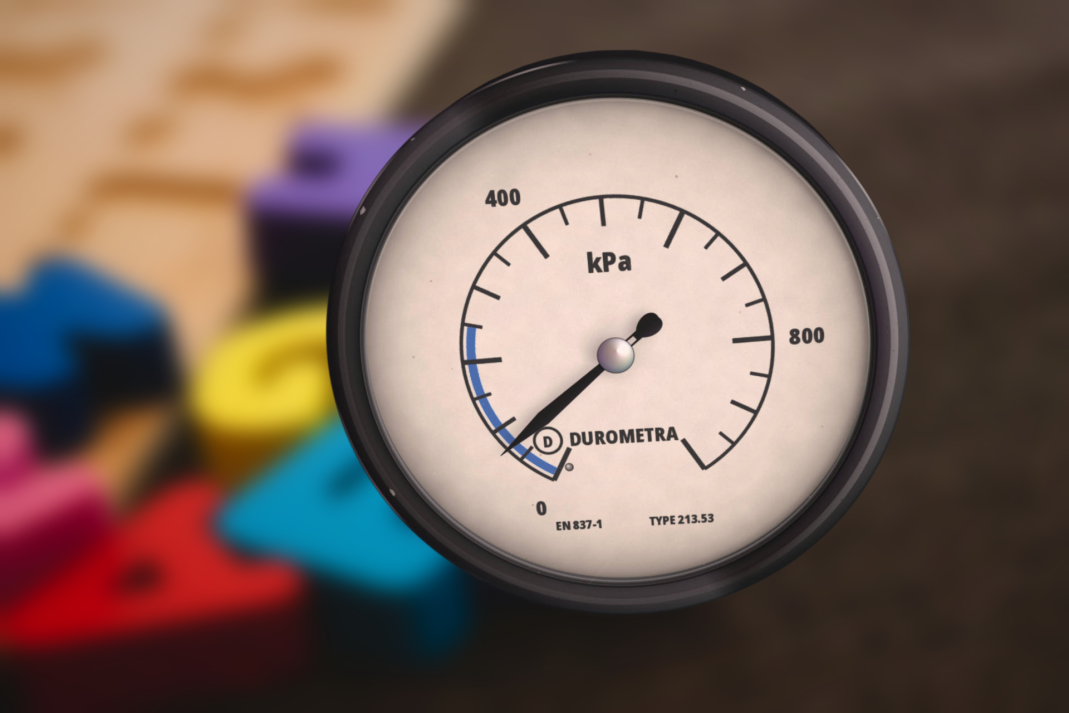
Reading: value=75 unit=kPa
